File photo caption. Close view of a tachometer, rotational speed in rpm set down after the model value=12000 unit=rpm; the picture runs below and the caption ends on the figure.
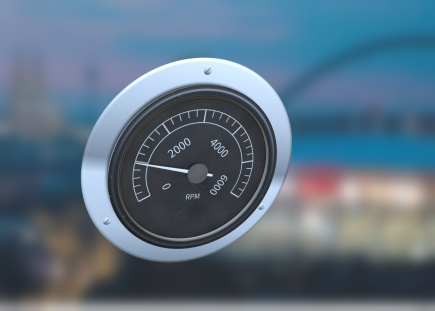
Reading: value=1000 unit=rpm
